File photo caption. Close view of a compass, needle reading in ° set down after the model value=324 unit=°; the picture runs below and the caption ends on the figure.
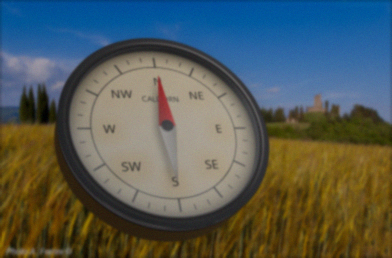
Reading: value=0 unit=°
